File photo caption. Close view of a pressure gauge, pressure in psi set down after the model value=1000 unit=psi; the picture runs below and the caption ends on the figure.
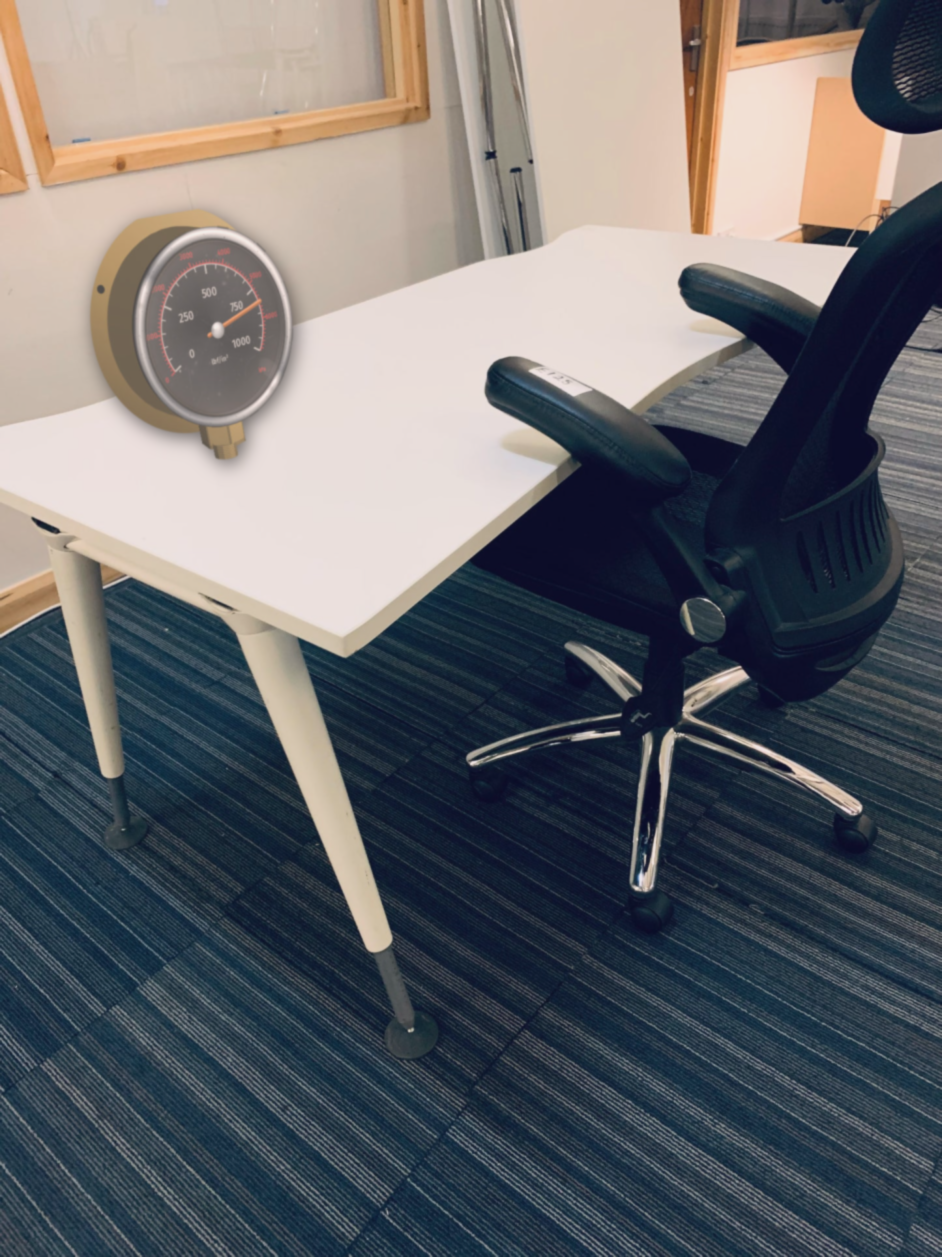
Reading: value=800 unit=psi
